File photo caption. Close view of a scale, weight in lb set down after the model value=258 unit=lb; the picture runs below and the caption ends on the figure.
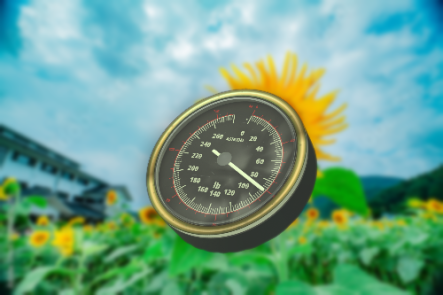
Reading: value=90 unit=lb
